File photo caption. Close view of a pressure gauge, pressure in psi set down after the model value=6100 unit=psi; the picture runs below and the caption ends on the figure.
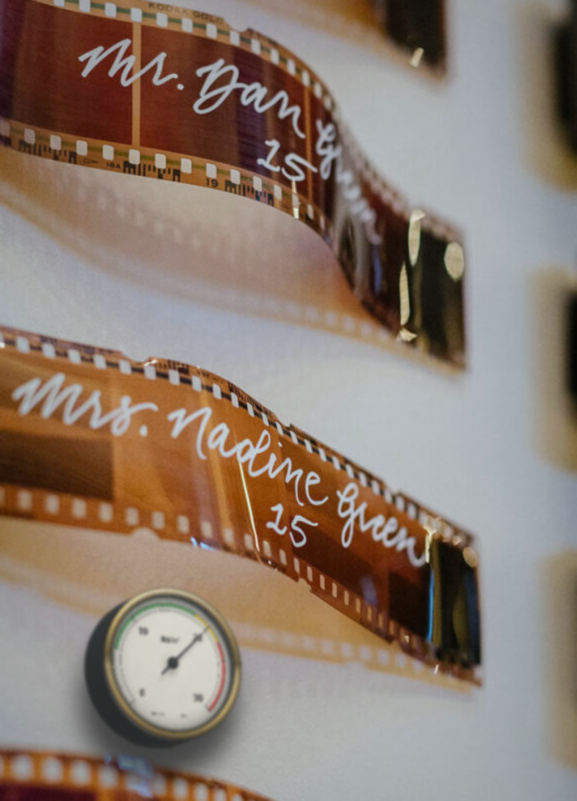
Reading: value=20 unit=psi
